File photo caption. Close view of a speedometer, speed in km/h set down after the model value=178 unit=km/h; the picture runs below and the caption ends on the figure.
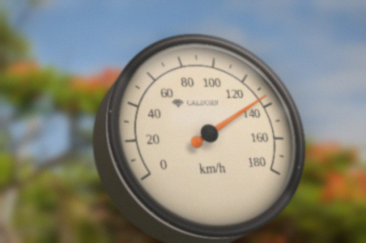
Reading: value=135 unit=km/h
